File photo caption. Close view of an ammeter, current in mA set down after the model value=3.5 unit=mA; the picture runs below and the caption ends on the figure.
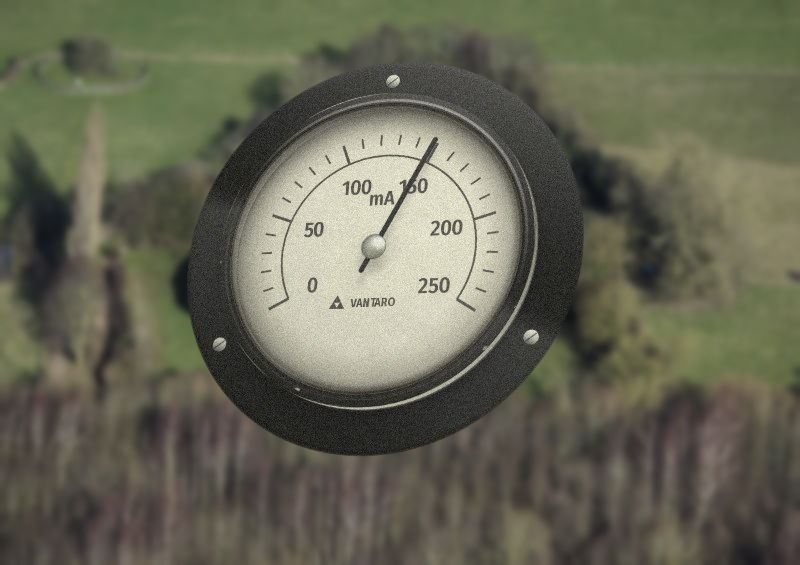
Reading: value=150 unit=mA
